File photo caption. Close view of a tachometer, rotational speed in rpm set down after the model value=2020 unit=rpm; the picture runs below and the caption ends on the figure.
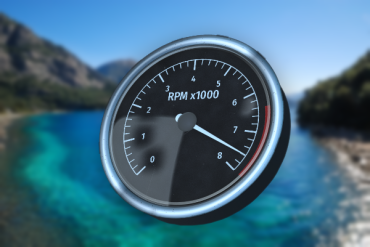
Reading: value=7600 unit=rpm
